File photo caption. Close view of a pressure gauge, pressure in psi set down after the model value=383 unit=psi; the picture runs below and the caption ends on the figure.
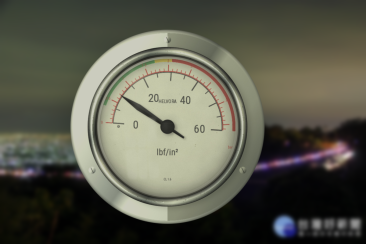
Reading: value=10 unit=psi
